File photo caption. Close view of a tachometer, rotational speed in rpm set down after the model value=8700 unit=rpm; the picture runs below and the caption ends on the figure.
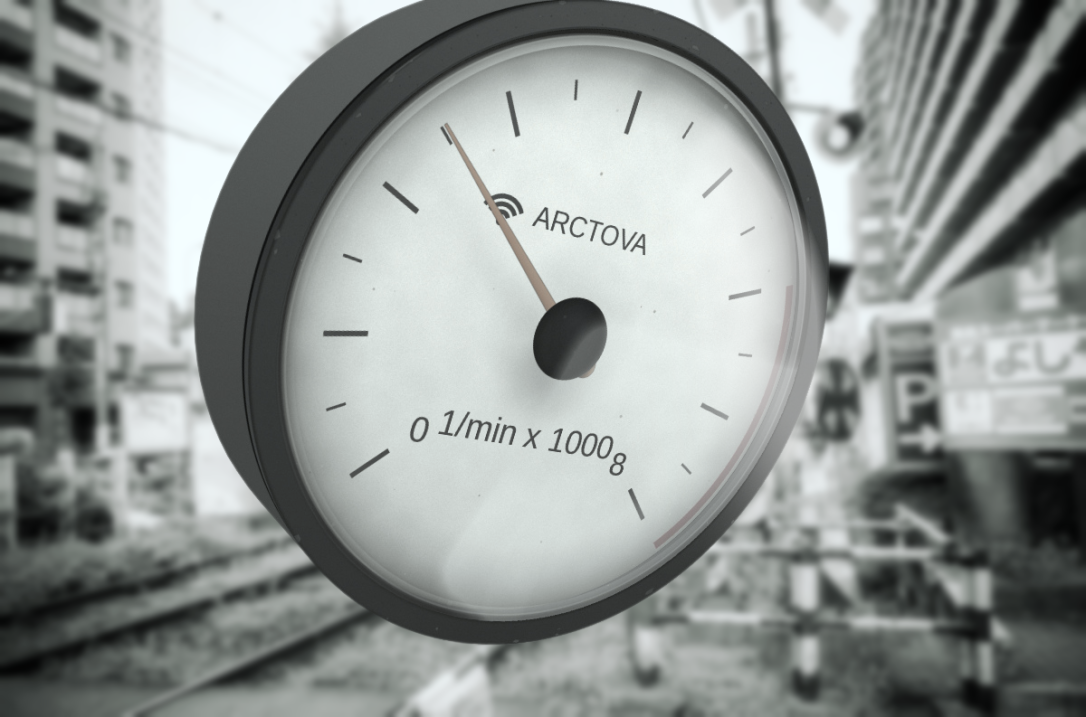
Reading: value=2500 unit=rpm
